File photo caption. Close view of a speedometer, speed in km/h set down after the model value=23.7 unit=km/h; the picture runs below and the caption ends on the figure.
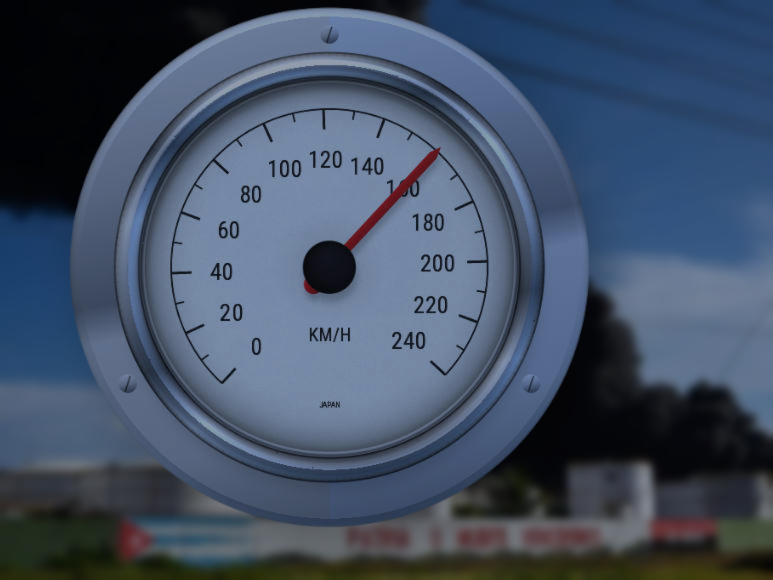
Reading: value=160 unit=km/h
